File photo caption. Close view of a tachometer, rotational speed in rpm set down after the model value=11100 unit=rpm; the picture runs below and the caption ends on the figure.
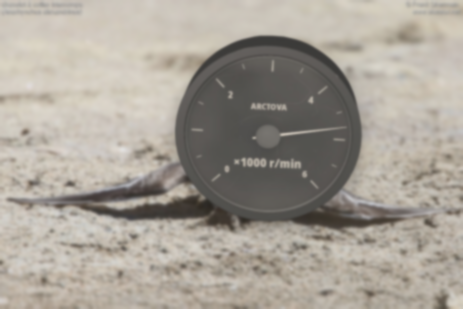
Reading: value=4750 unit=rpm
